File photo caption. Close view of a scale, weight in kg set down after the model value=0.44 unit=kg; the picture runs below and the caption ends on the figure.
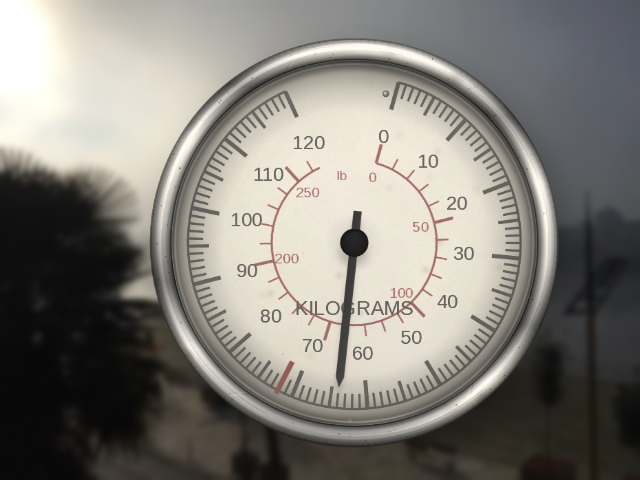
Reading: value=64 unit=kg
